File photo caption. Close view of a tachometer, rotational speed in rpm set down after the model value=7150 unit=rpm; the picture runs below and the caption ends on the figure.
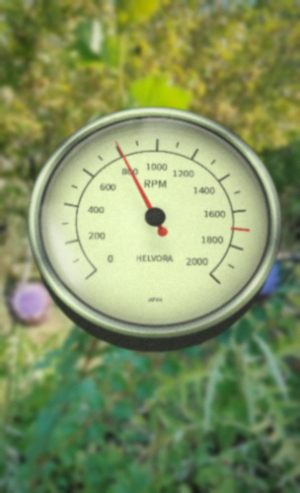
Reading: value=800 unit=rpm
